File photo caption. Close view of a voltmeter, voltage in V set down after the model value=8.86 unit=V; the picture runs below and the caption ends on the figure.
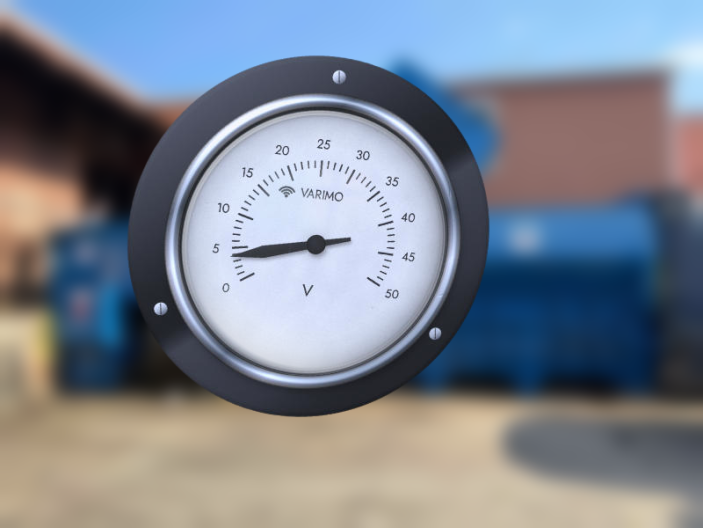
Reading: value=4 unit=V
